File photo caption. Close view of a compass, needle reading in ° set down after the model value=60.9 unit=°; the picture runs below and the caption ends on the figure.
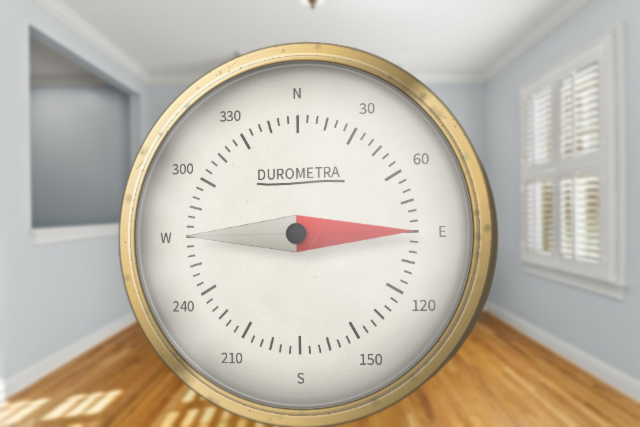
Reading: value=90 unit=°
